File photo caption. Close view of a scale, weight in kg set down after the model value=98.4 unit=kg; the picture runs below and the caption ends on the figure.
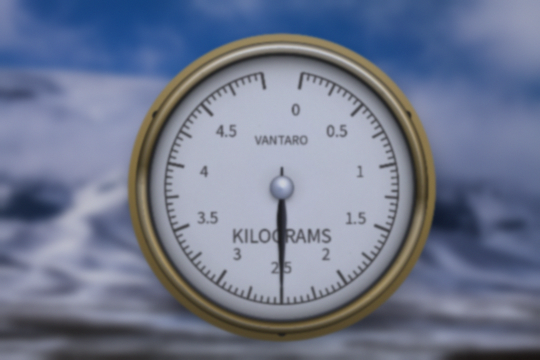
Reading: value=2.5 unit=kg
